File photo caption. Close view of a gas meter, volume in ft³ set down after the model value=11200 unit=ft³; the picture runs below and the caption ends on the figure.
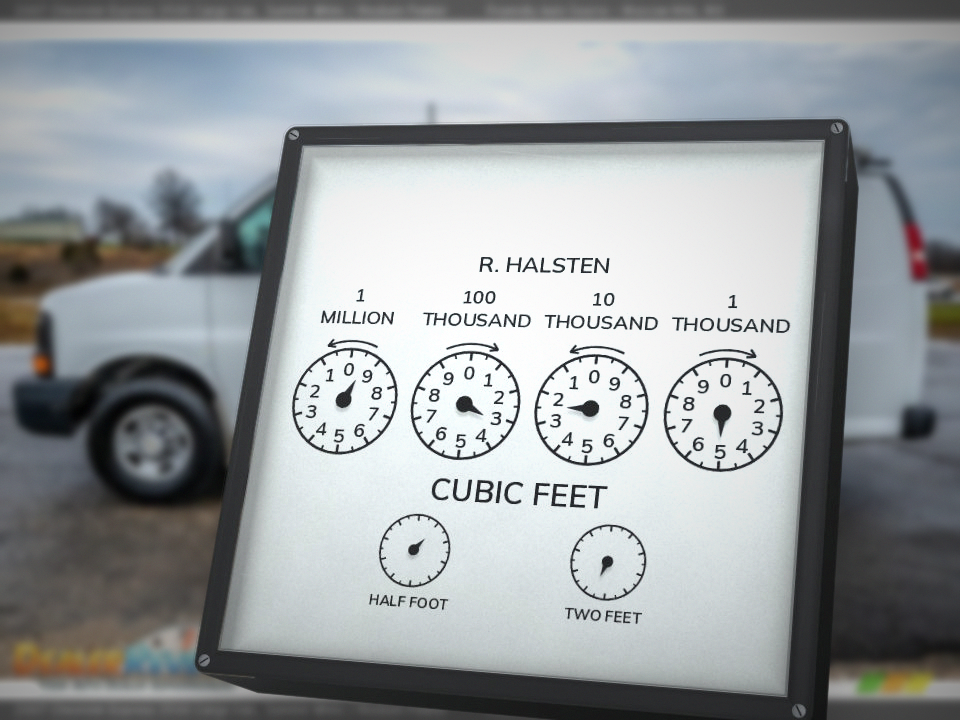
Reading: value=932500 unit=ft³
